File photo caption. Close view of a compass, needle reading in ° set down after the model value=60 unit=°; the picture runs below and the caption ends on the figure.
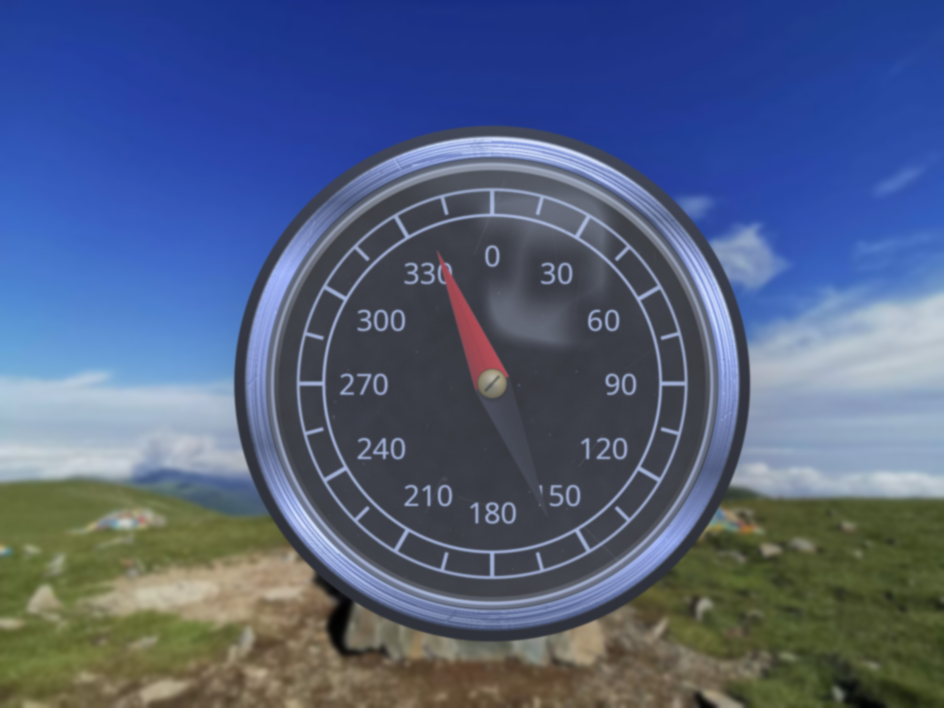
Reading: value=337.5 unit=°
